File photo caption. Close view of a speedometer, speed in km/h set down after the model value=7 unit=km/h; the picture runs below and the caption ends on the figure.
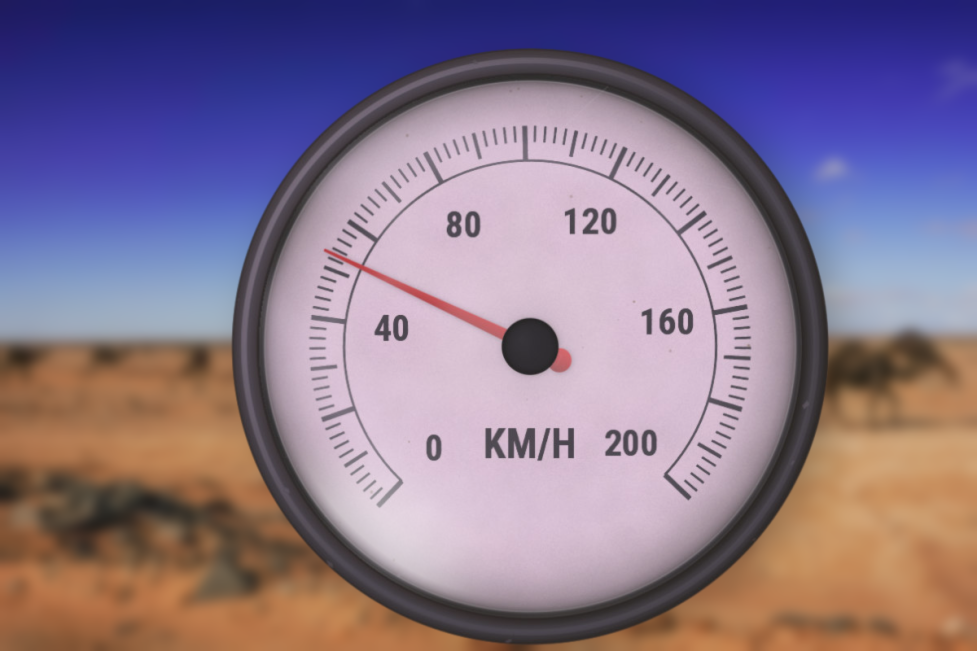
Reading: value=53 unit=km/h
